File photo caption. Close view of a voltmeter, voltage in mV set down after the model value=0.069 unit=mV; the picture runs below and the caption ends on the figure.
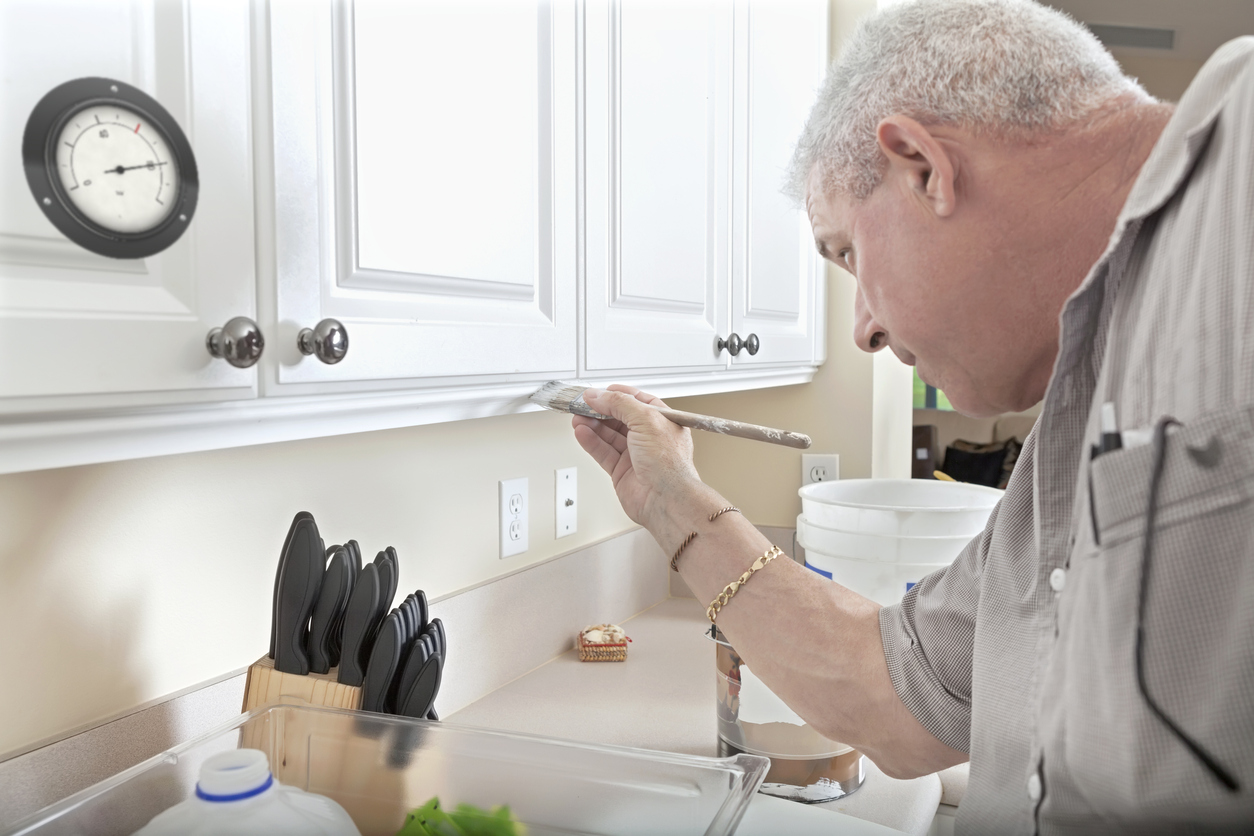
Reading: value=80 unit=mV
